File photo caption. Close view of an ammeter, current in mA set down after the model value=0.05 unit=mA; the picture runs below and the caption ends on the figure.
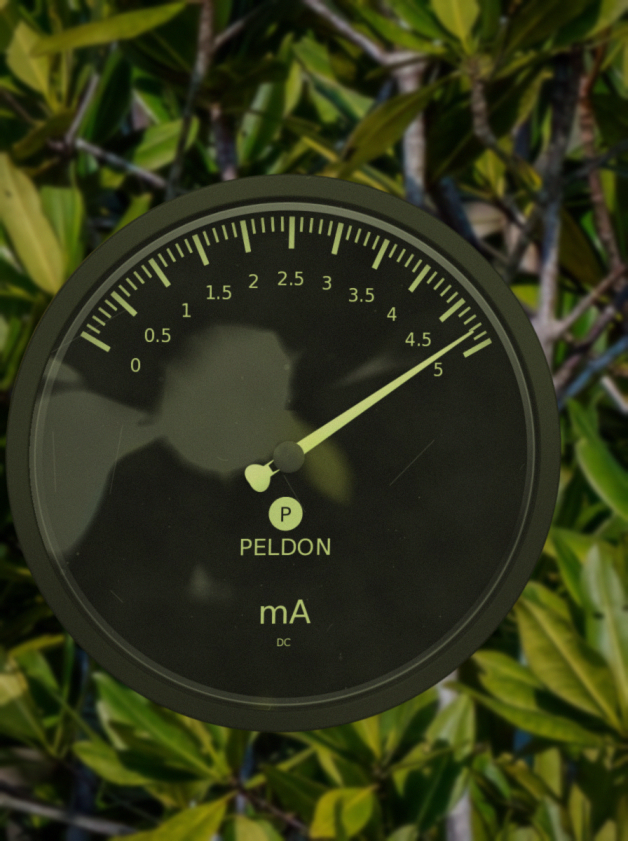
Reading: value=4.8 unit=mA
